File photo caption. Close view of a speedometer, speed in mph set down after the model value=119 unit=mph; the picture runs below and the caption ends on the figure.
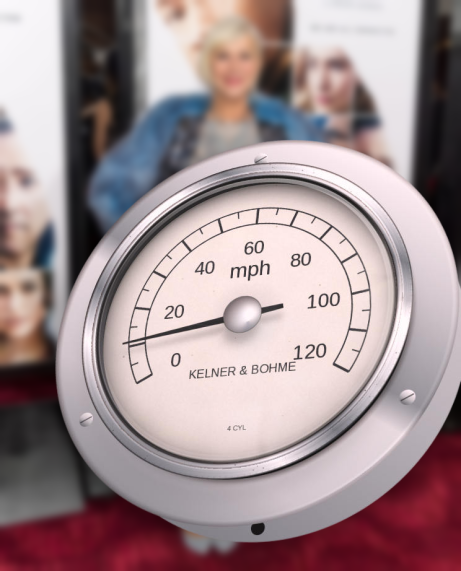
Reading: value=10 unit=mph
